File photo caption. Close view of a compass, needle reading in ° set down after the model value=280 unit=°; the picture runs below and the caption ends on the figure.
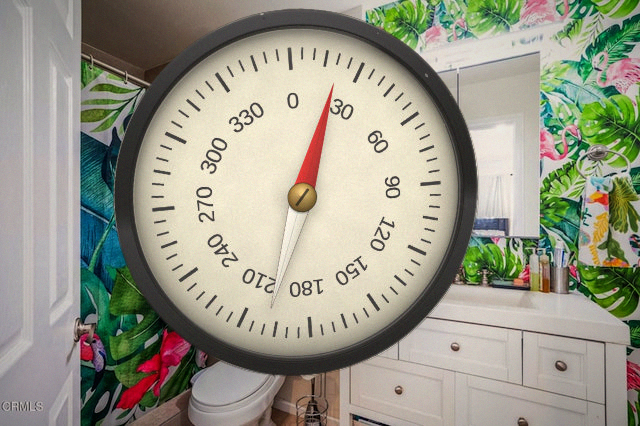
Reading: value=20 unit=°
